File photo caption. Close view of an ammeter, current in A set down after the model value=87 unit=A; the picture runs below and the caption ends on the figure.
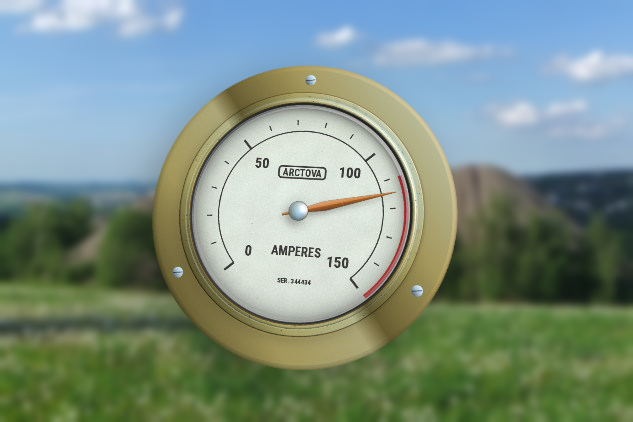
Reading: value=115 unit=A
